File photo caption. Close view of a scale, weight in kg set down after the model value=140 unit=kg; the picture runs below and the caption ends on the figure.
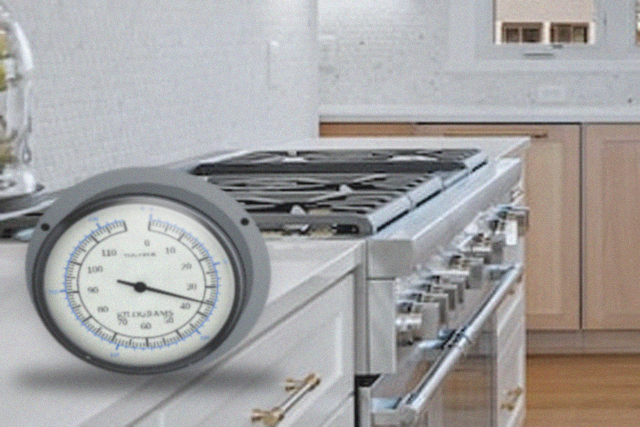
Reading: value=35 unit=kg
